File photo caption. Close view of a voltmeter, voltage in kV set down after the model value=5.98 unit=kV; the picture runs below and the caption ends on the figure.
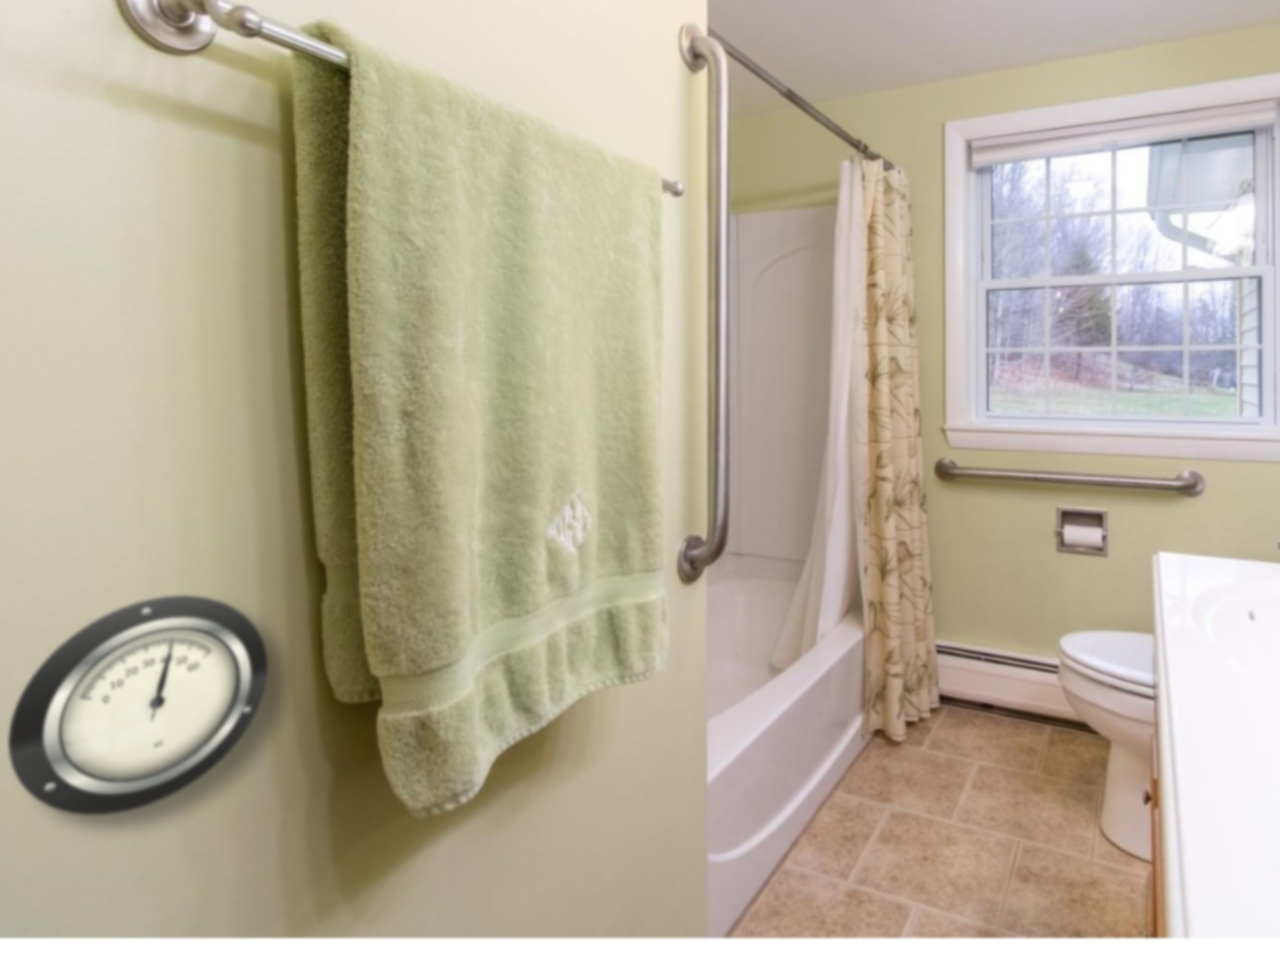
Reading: value=40 unit=kV
